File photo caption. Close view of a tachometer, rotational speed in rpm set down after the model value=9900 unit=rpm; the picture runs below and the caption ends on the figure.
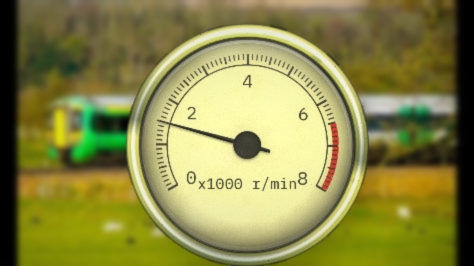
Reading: value=1500 unit=rpm
